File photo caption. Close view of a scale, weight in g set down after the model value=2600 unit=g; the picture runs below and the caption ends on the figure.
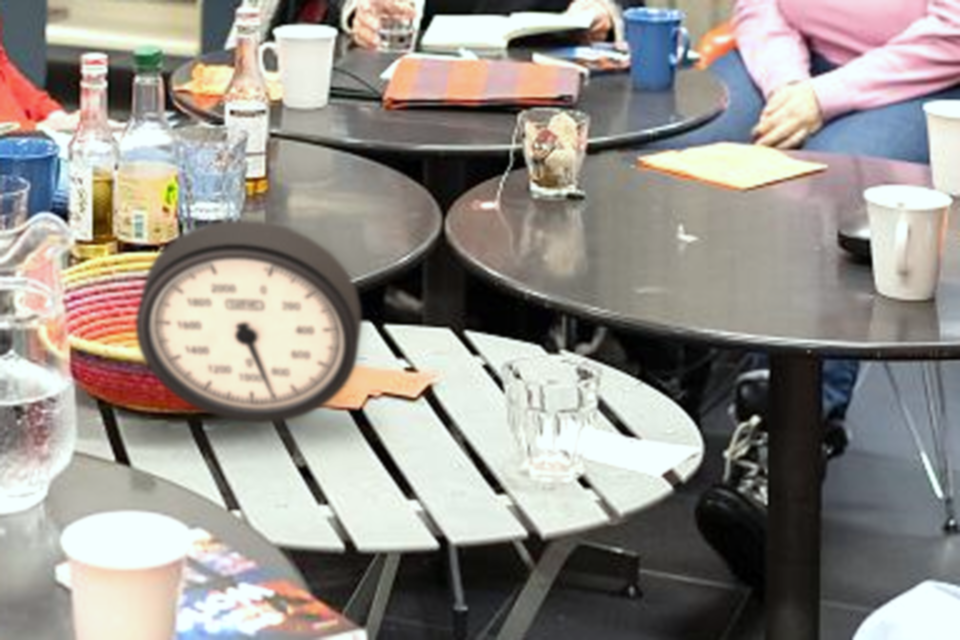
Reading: value=900 unit=g
